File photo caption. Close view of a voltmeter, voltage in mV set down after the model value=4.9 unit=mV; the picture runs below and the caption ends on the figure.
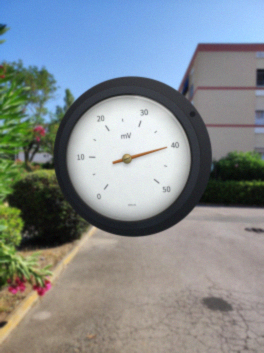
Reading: value=40 unit=mV
